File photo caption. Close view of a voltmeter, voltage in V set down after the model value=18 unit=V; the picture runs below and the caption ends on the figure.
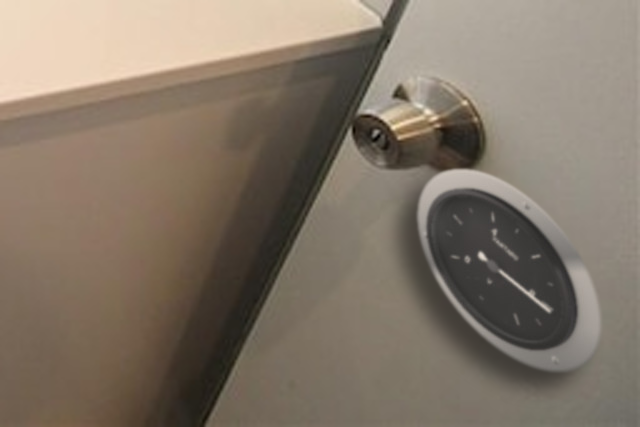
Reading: value=8 unit=V
